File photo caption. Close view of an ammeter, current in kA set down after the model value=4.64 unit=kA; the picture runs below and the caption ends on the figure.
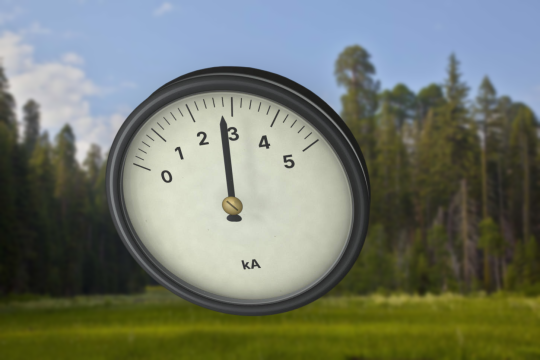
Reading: value=2.8 unit=kA
